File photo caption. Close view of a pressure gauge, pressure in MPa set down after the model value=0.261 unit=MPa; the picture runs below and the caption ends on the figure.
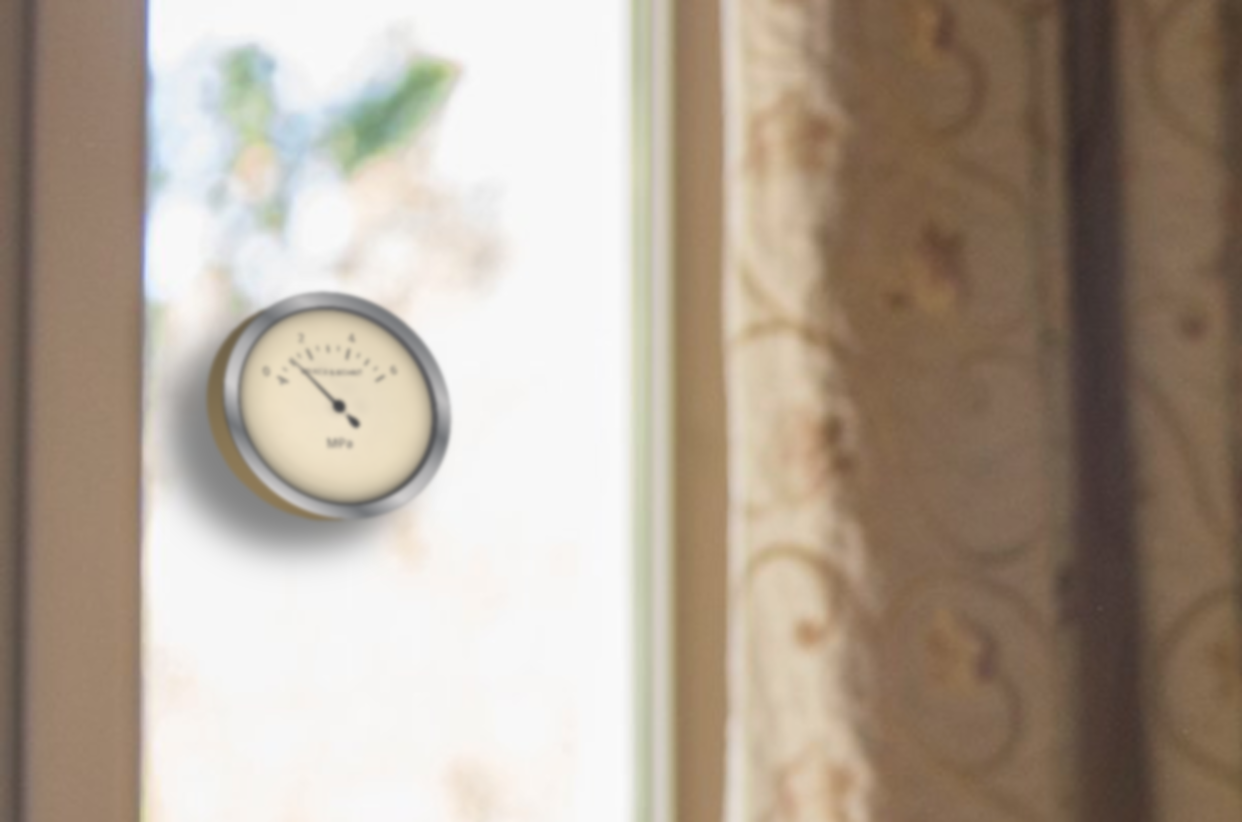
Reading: value=1 unit=MPa
